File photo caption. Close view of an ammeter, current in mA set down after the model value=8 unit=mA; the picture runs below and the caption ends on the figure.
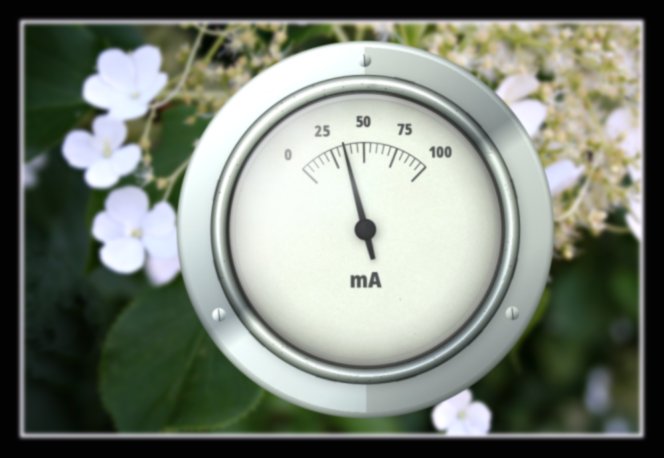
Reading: value=35 unit=mA
